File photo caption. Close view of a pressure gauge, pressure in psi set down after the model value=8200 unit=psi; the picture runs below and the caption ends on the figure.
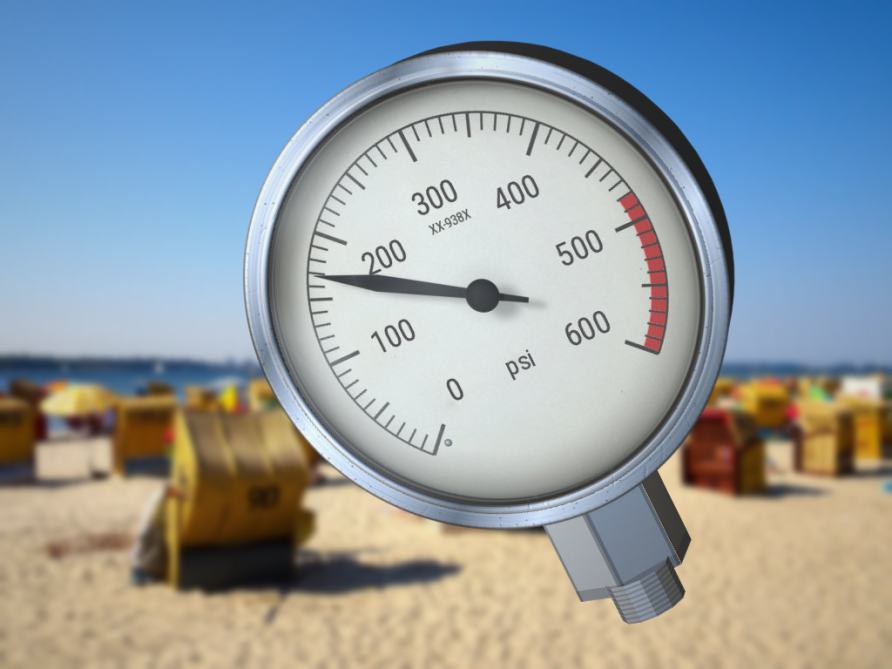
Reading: value=170 unit=psi
